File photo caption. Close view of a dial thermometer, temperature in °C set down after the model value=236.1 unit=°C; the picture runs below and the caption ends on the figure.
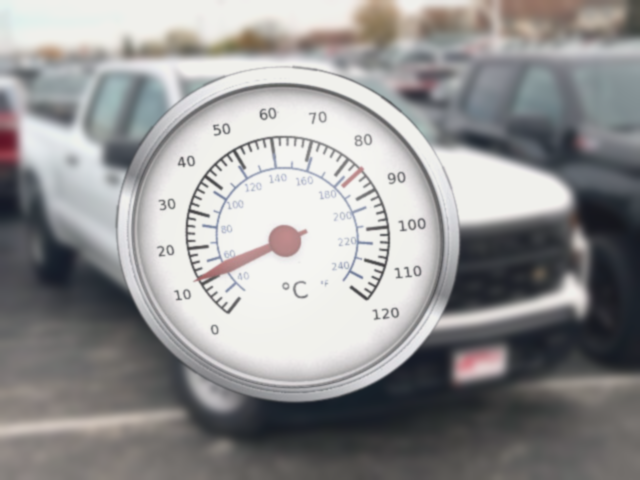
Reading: value=12 unit=°C
